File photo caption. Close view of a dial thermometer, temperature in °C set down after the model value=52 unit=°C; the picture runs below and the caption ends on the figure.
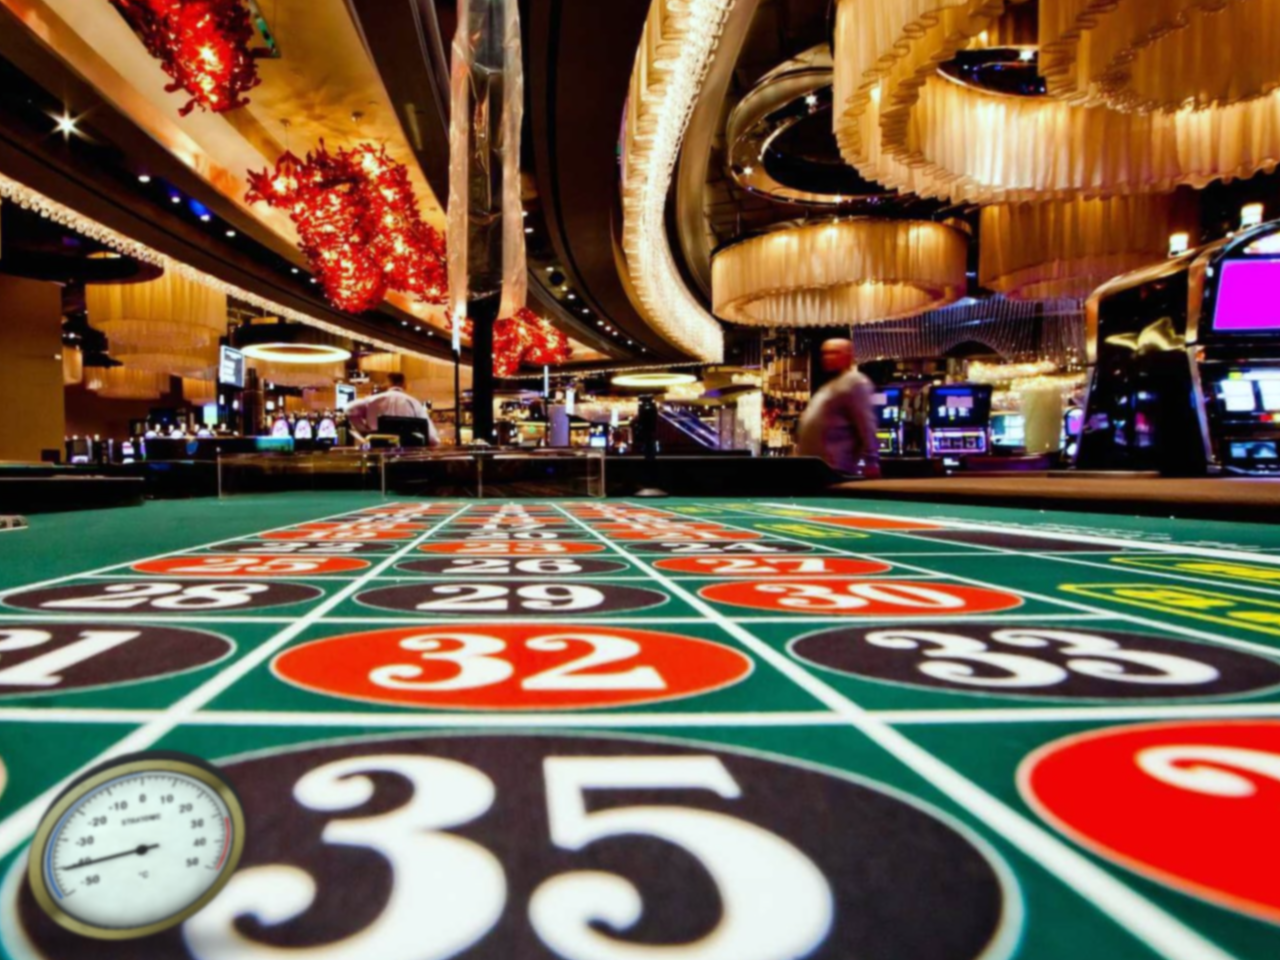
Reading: value=-40 unit=°C
